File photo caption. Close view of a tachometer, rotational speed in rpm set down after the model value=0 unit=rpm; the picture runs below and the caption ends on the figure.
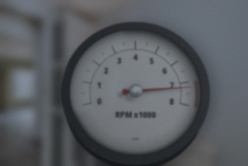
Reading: value=7250 unit=rpm
